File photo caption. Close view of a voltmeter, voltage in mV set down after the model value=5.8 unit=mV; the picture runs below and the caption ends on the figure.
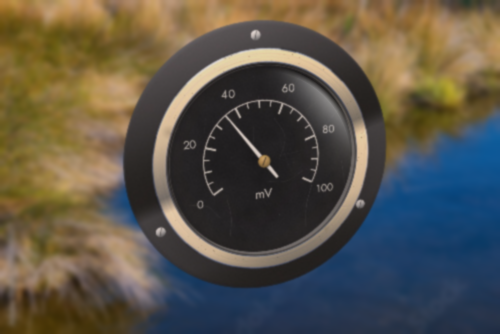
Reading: value=35 unit=mV
